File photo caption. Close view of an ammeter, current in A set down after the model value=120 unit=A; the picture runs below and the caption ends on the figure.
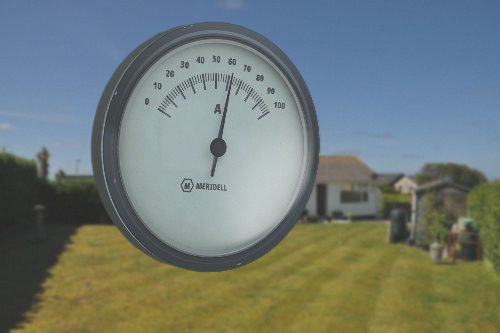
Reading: value=60 unit=A
